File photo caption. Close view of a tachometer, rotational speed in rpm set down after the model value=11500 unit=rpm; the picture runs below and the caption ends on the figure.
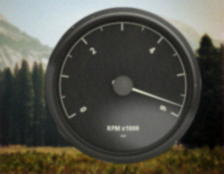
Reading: value=5750 unit=rpm
